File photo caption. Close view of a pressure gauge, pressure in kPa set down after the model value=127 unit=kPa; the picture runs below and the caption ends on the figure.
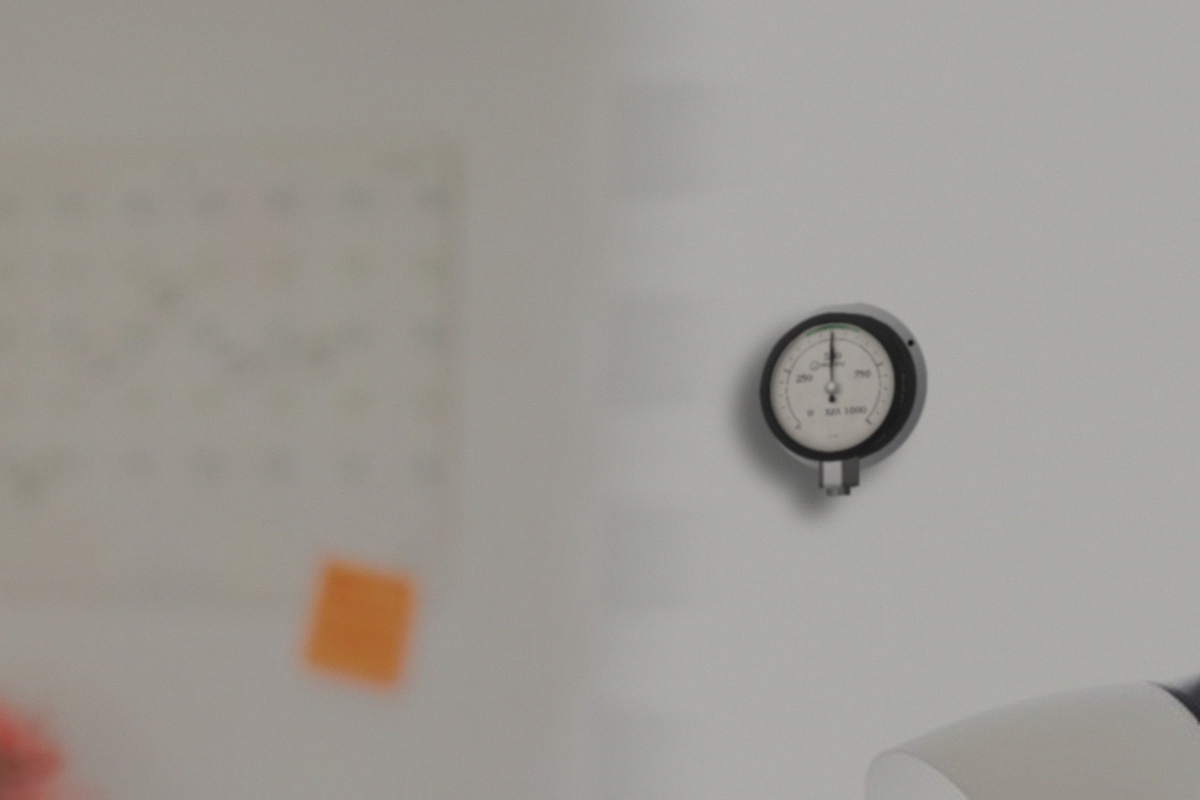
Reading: value=500 unit=kPa
